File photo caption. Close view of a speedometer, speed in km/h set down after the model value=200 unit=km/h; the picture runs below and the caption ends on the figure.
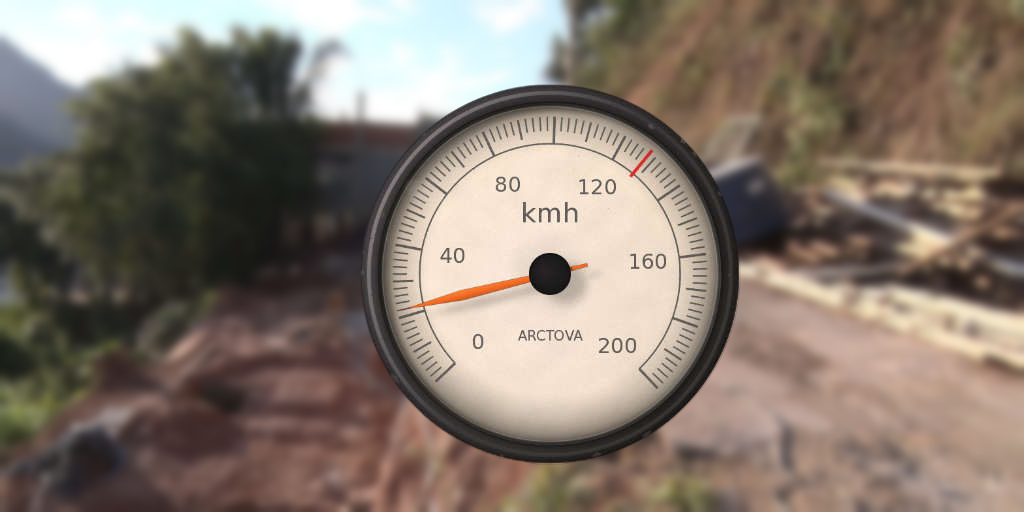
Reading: value=22 unit=km/h
